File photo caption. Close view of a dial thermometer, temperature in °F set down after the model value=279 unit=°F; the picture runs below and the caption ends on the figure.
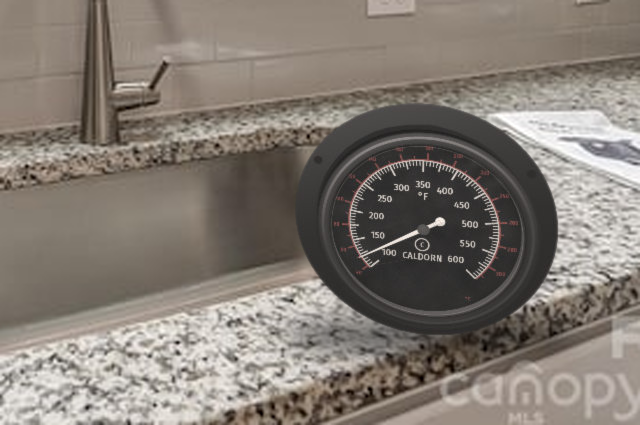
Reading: value=125 unit=°F
